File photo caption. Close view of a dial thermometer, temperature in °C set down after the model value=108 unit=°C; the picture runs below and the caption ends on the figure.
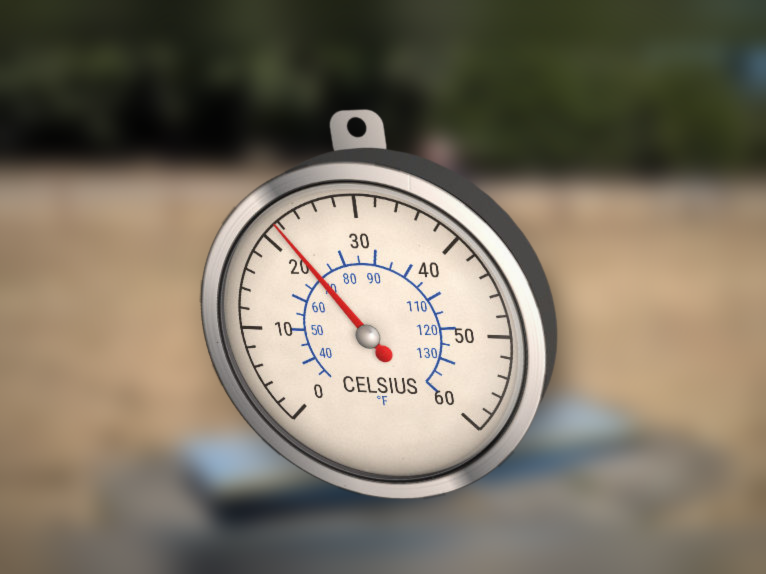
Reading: value=22 unit=°C
